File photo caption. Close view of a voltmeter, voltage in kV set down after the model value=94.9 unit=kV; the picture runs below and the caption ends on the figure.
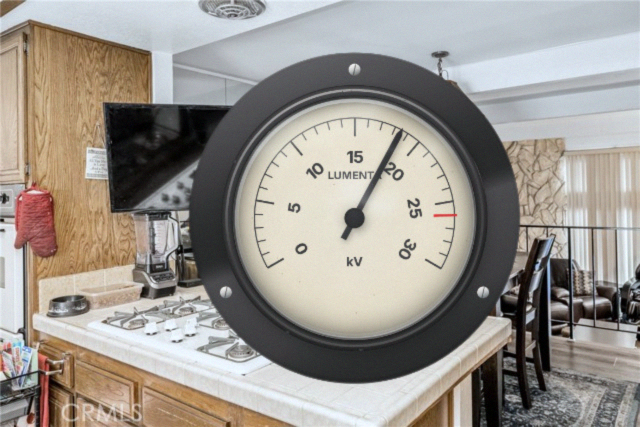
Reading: value=18.5 unit=kV
